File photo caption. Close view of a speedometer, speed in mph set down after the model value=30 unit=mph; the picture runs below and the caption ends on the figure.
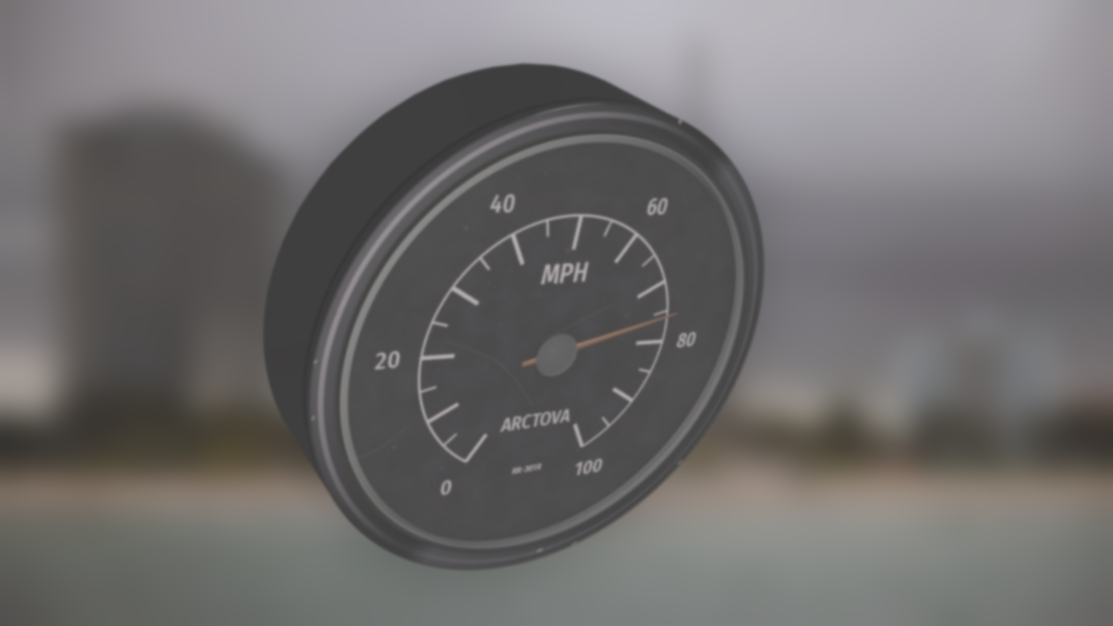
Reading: value=75 unit=mph
